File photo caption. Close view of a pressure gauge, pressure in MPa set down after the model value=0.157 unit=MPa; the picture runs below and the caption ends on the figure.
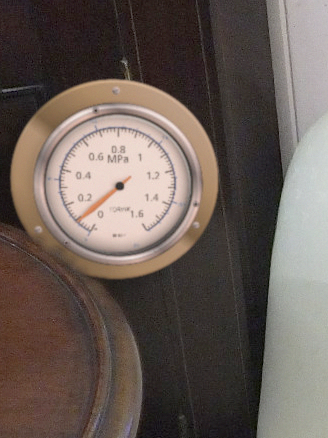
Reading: value=0.1 unit=MPa
